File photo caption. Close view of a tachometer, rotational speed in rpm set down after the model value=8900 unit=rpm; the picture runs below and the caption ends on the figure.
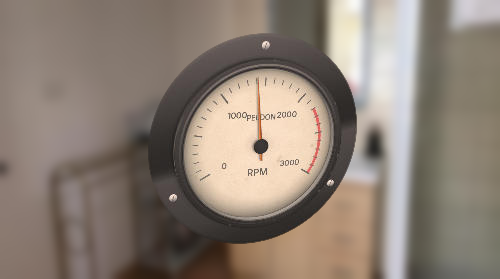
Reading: value=1400 unit=rpm
